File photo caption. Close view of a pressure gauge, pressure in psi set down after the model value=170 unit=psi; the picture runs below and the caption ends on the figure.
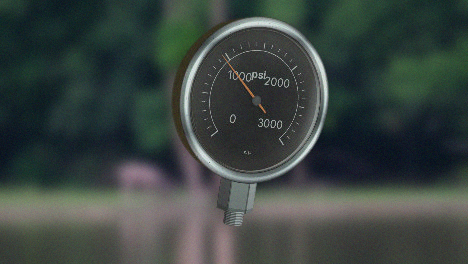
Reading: value=950 unit=psi
